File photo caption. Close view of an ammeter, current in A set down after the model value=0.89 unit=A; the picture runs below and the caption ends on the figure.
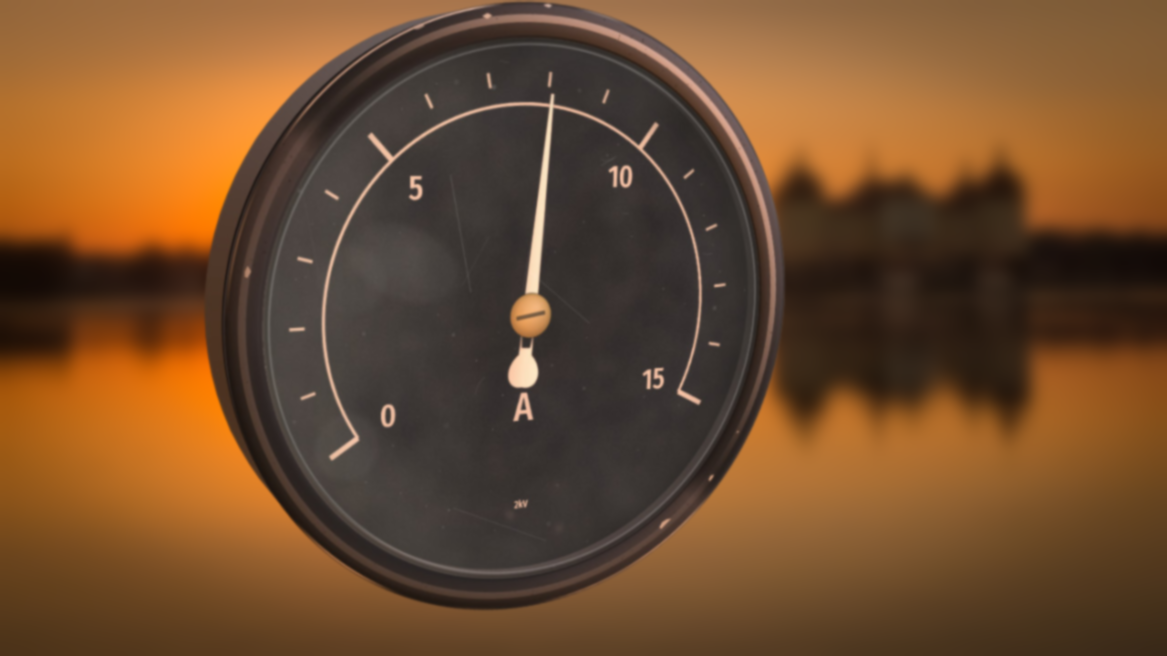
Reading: value=8 unit=A
